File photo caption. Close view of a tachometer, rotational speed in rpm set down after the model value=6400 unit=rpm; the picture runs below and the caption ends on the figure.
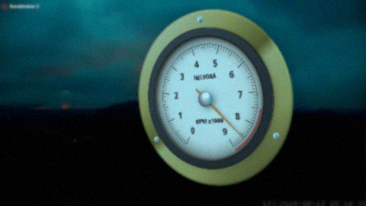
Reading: value=8500 unit=rpm
